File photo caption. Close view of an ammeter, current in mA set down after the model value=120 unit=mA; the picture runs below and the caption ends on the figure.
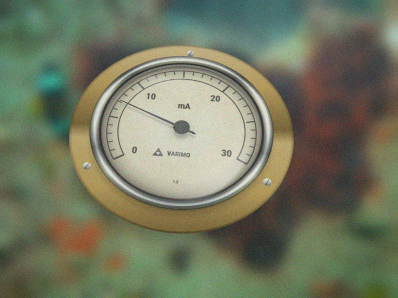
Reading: value=7 unit=mA
